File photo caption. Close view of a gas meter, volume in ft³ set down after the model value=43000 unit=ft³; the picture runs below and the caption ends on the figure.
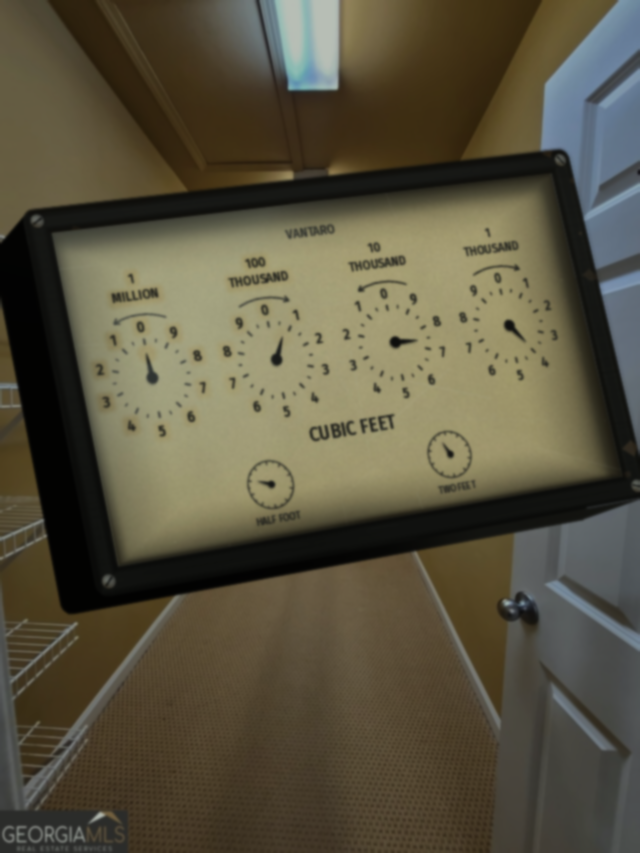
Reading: value=7400 unit=ft³
